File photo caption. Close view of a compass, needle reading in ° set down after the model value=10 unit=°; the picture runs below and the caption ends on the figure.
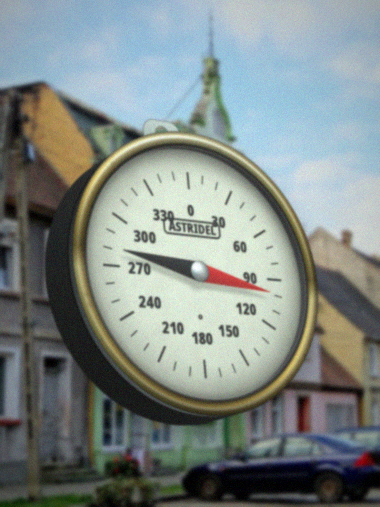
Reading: value=100 unit=°
